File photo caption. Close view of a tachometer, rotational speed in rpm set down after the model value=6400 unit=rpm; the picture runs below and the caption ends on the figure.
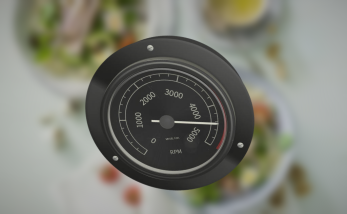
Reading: value=4400 unit=rpm
